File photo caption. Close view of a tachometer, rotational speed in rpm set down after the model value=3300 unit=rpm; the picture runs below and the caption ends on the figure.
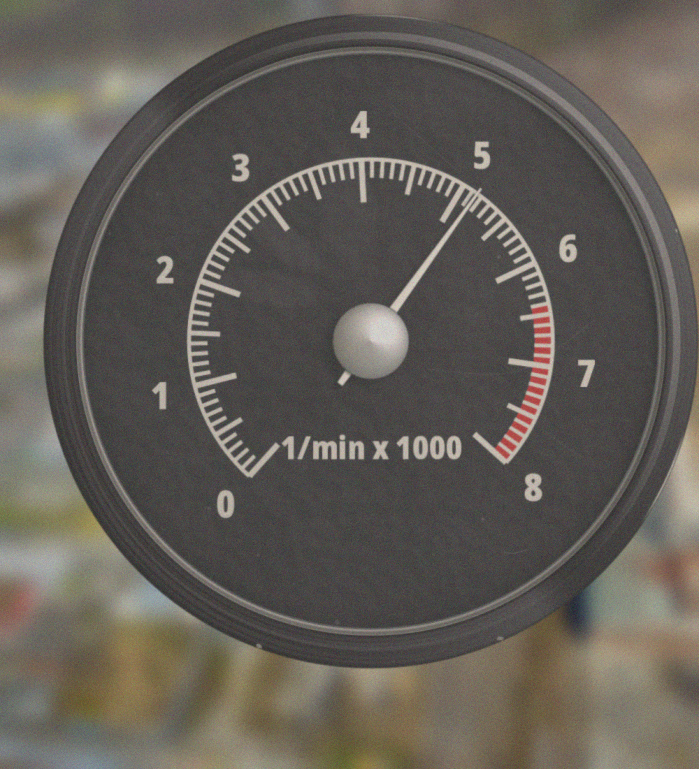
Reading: value=5150 unit=rpm
